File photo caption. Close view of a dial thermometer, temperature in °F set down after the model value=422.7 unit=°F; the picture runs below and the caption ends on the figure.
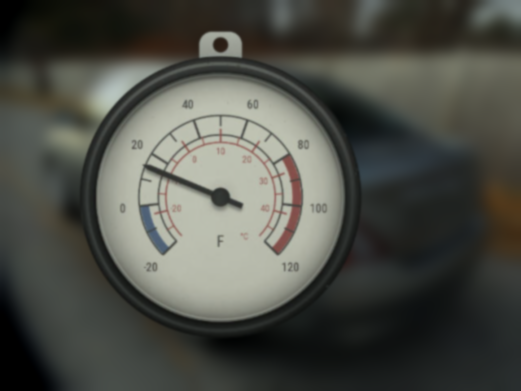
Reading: value=15 unit=°F
